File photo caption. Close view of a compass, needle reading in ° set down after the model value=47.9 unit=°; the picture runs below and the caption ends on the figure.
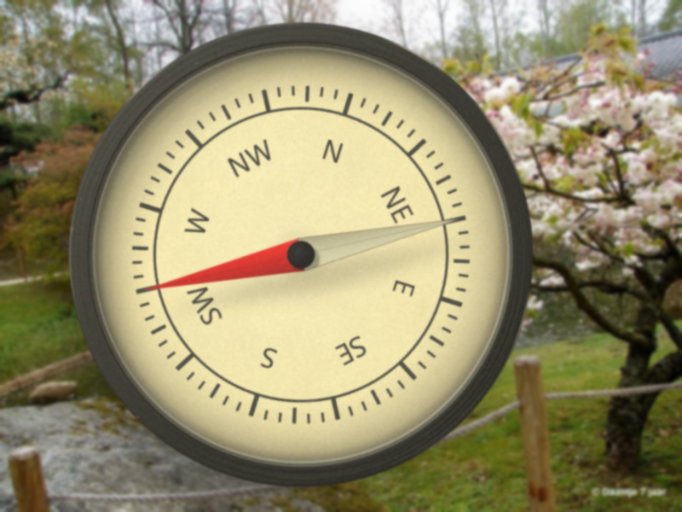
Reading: value=240 unit=°
